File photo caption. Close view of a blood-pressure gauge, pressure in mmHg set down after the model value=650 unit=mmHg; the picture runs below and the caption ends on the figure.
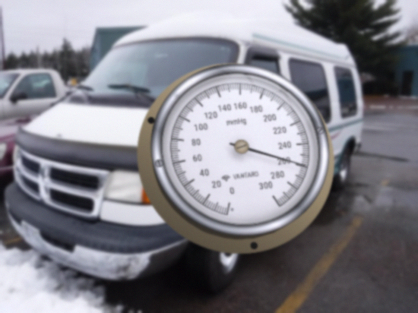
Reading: value=260 unit=mmHg
